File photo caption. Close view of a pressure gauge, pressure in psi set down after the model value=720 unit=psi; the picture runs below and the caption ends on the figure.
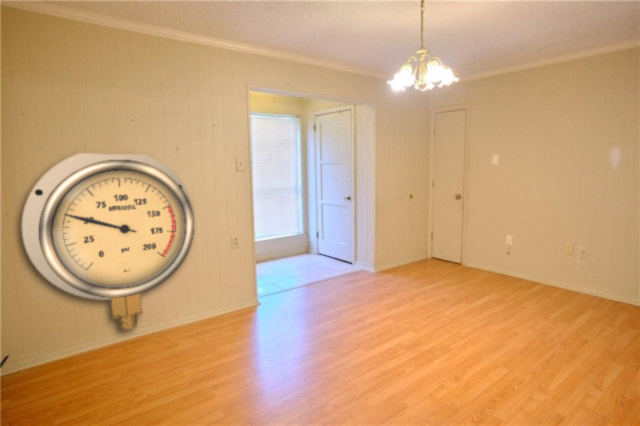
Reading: value=50 unit=psi
